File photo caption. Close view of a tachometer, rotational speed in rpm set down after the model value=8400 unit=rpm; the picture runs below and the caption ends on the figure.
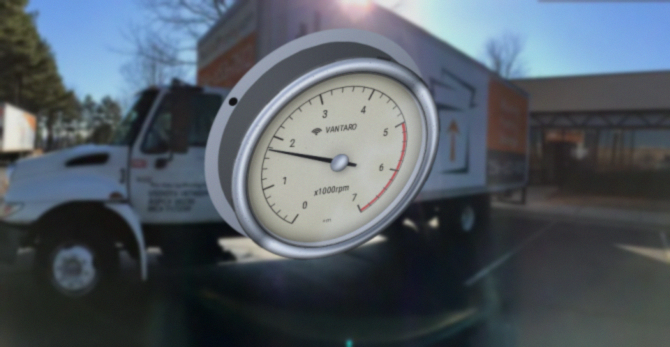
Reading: value=1800 unit=rpm
